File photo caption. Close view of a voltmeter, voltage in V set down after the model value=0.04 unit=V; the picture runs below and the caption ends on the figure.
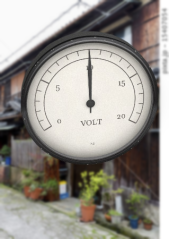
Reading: value=10 unit=V
